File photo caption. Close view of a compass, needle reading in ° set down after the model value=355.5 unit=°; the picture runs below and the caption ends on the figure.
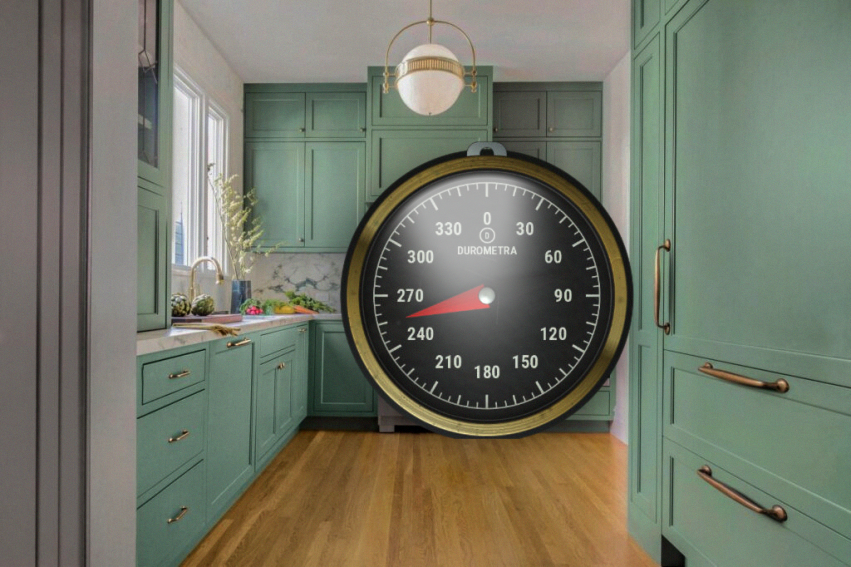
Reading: value=255 unit=°
